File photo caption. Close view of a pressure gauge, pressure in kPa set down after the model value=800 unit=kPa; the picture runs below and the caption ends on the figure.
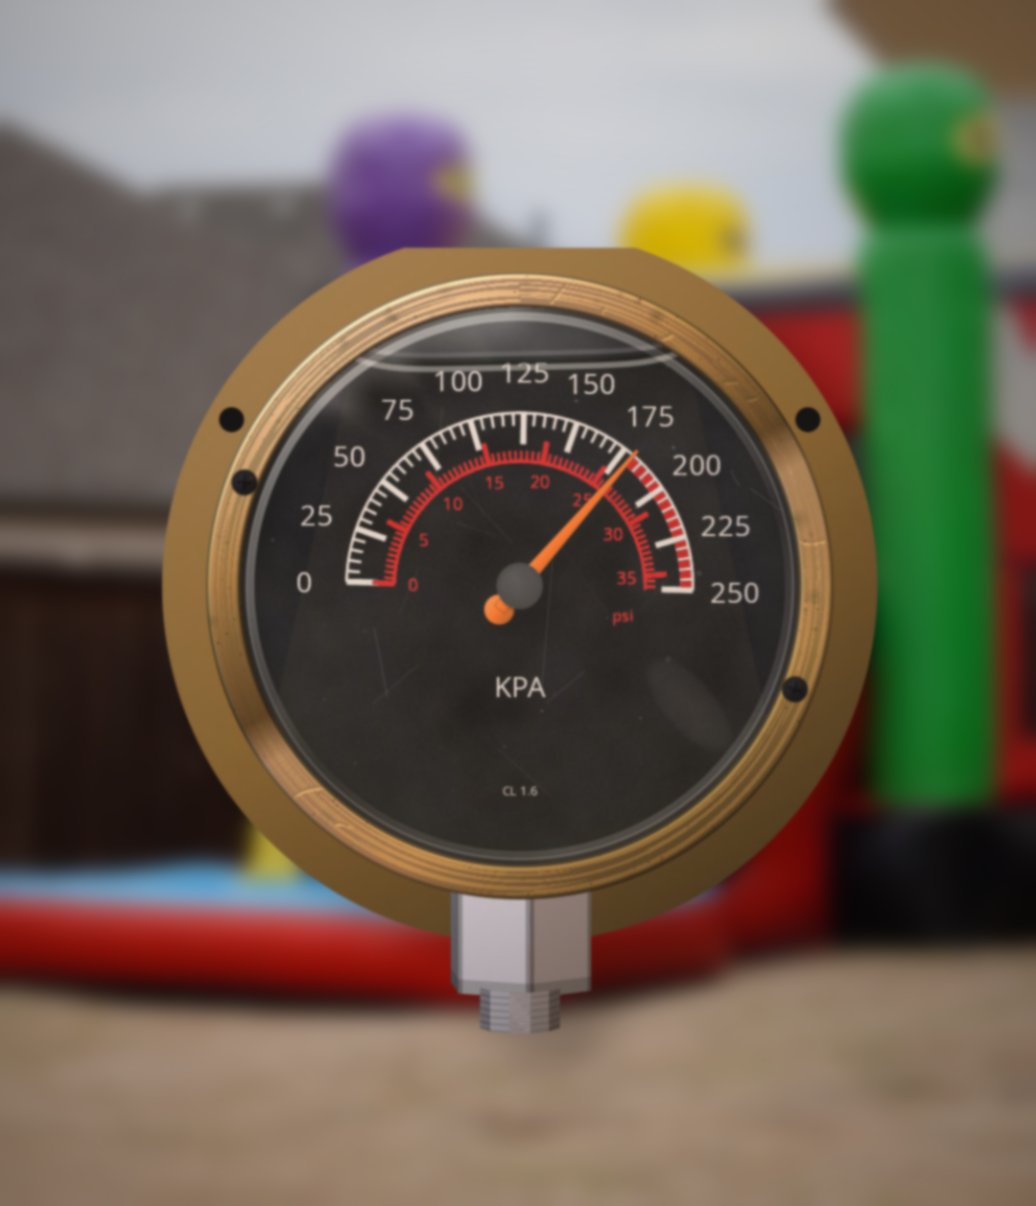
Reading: value=180 unit=kPa
